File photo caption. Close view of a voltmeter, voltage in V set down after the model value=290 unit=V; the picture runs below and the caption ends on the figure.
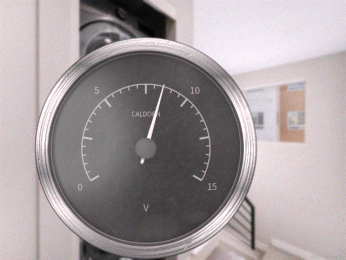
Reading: value=8.5 unit=V
